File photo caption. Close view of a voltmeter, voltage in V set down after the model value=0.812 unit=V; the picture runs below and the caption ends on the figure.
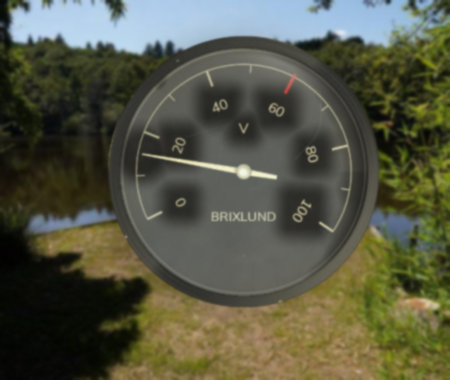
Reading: value=15 unit=V
